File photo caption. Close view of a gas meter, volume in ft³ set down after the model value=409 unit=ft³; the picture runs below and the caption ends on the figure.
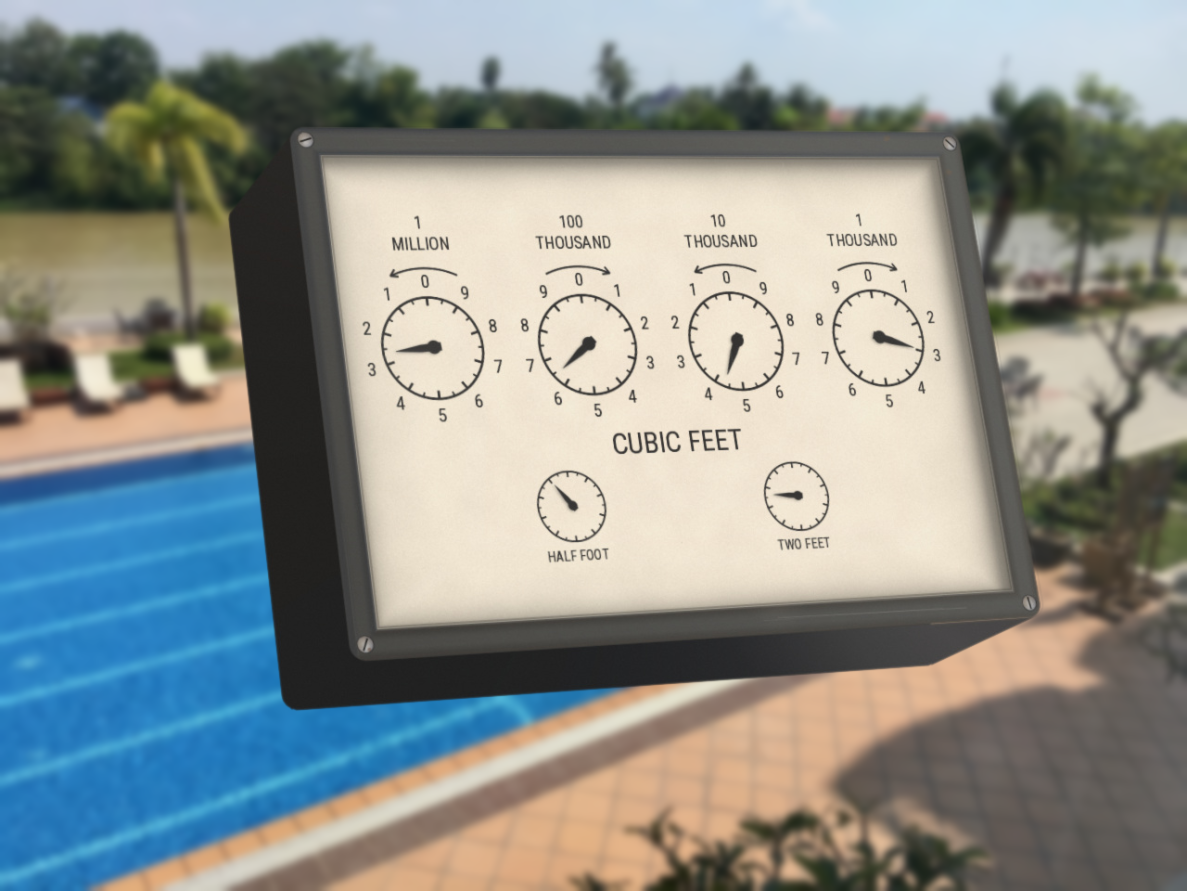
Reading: value=264300 unit=ft³
